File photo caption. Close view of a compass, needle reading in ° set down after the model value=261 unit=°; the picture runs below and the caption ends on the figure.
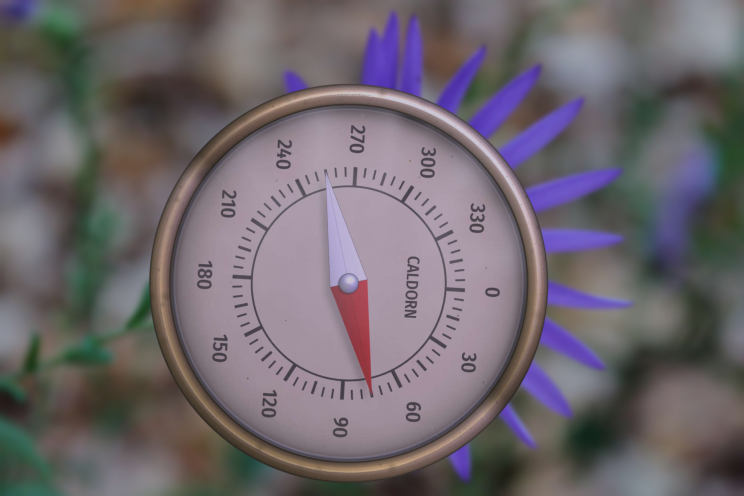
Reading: value=75 unit=°
